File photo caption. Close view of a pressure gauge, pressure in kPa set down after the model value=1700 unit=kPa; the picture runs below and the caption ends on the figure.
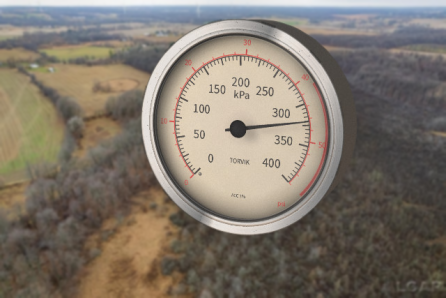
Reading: value=320 unit=kPa
